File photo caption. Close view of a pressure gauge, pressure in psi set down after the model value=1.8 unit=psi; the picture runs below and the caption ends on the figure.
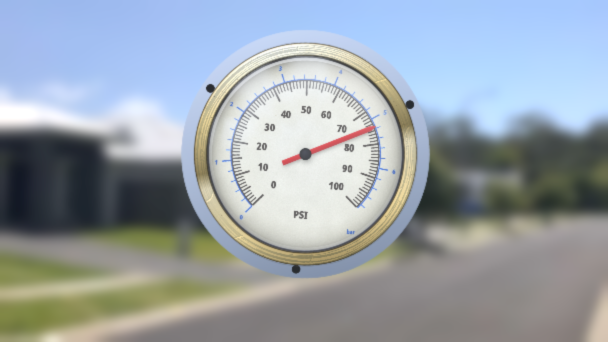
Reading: value=75 unit=psi
